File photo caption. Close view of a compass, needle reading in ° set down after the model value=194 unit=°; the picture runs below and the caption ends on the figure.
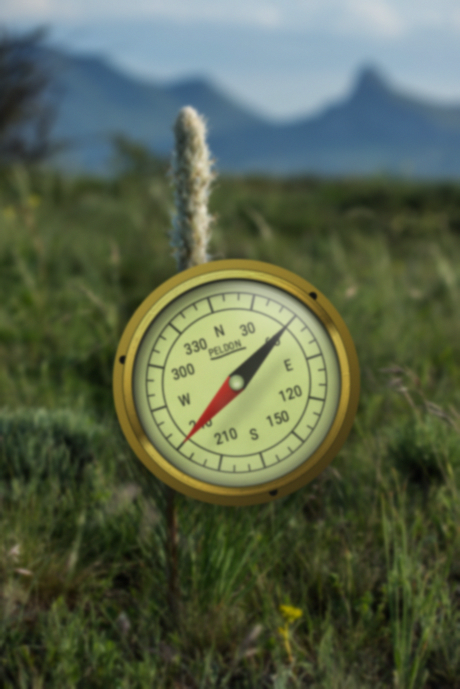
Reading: value=240 unit=°
